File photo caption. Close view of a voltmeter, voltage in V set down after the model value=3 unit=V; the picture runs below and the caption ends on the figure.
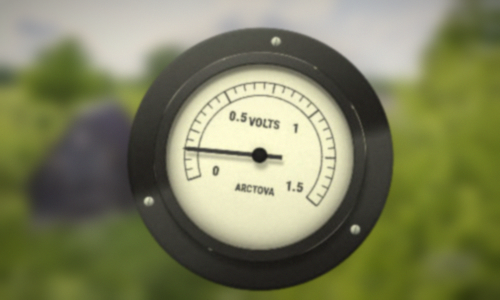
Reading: value=0.15 unit=V
